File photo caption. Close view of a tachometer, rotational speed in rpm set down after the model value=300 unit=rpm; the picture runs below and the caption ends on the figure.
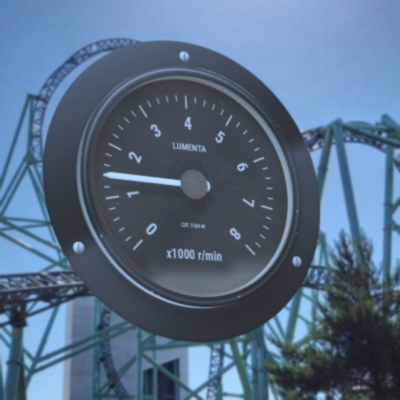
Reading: value=1400 unit=rpm
